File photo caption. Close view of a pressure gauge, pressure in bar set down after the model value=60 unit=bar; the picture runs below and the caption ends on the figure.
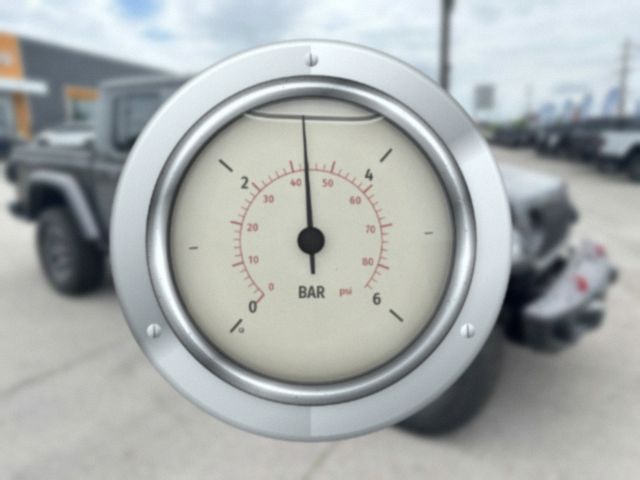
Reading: value=3 unit=bar
